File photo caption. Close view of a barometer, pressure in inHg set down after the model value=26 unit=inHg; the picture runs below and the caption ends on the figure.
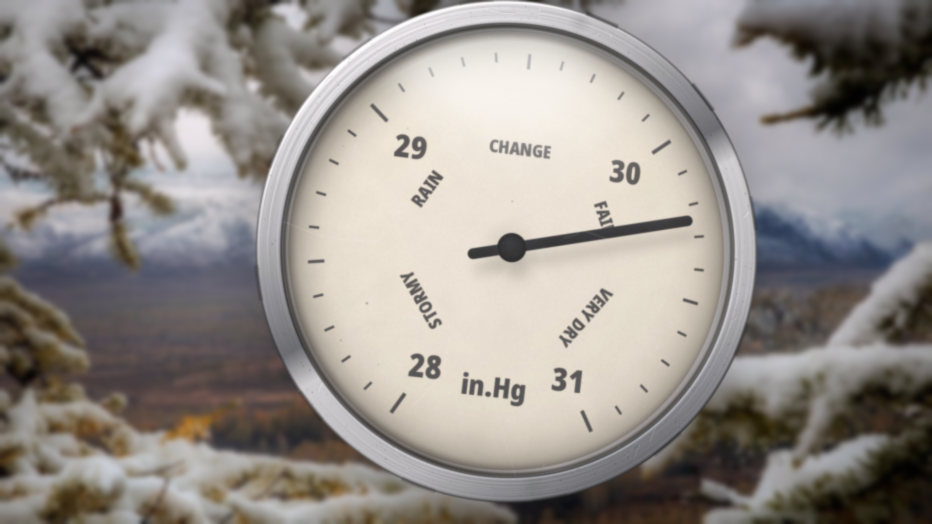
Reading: value=30.25 unit=inHg
